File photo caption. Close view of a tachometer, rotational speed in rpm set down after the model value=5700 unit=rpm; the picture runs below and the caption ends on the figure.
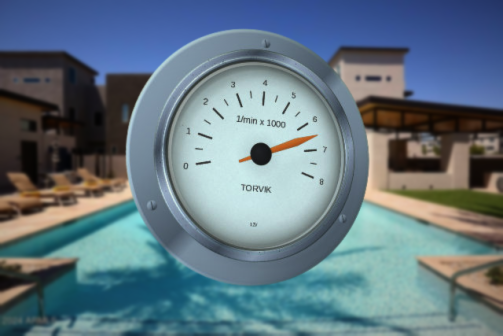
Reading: value=6500 unit=rpm
